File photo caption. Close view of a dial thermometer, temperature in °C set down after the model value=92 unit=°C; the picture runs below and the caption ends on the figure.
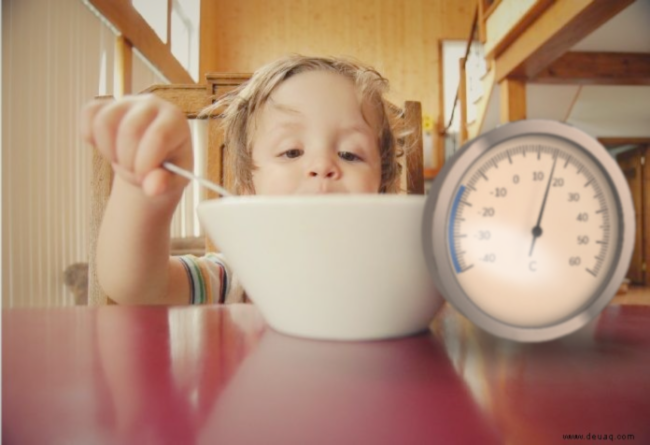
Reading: value=15 unit=°C
